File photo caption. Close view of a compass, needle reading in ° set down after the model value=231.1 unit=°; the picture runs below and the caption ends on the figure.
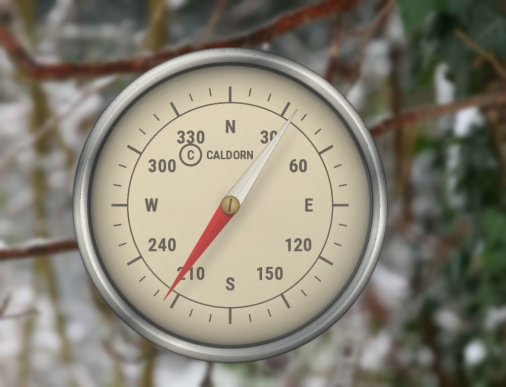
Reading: value=215 unit=°
